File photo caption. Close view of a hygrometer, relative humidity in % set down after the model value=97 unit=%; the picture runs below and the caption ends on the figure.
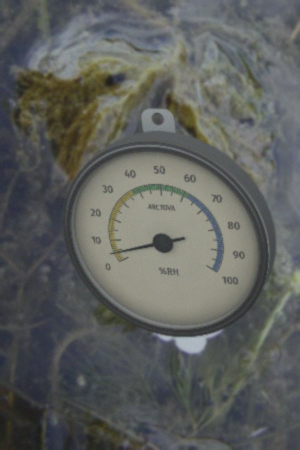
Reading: value=5 unit=%
